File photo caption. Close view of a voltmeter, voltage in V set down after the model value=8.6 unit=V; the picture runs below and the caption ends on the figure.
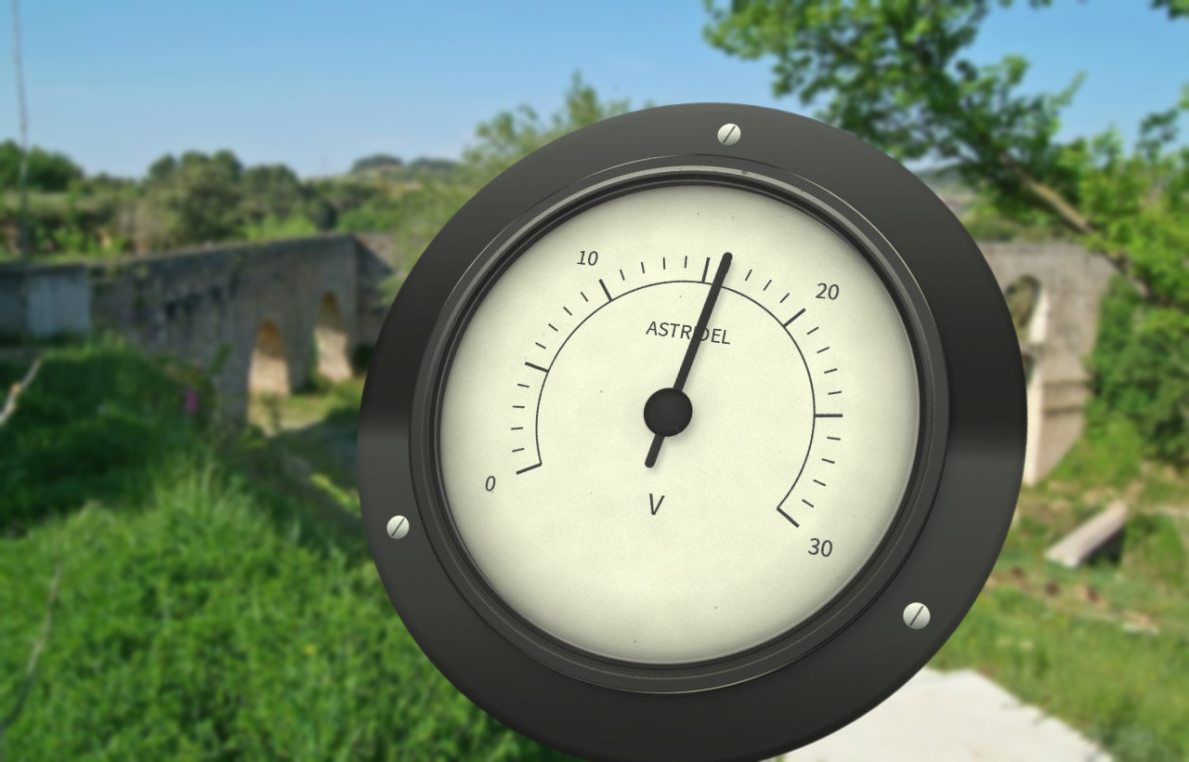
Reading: value=16 unit=V
